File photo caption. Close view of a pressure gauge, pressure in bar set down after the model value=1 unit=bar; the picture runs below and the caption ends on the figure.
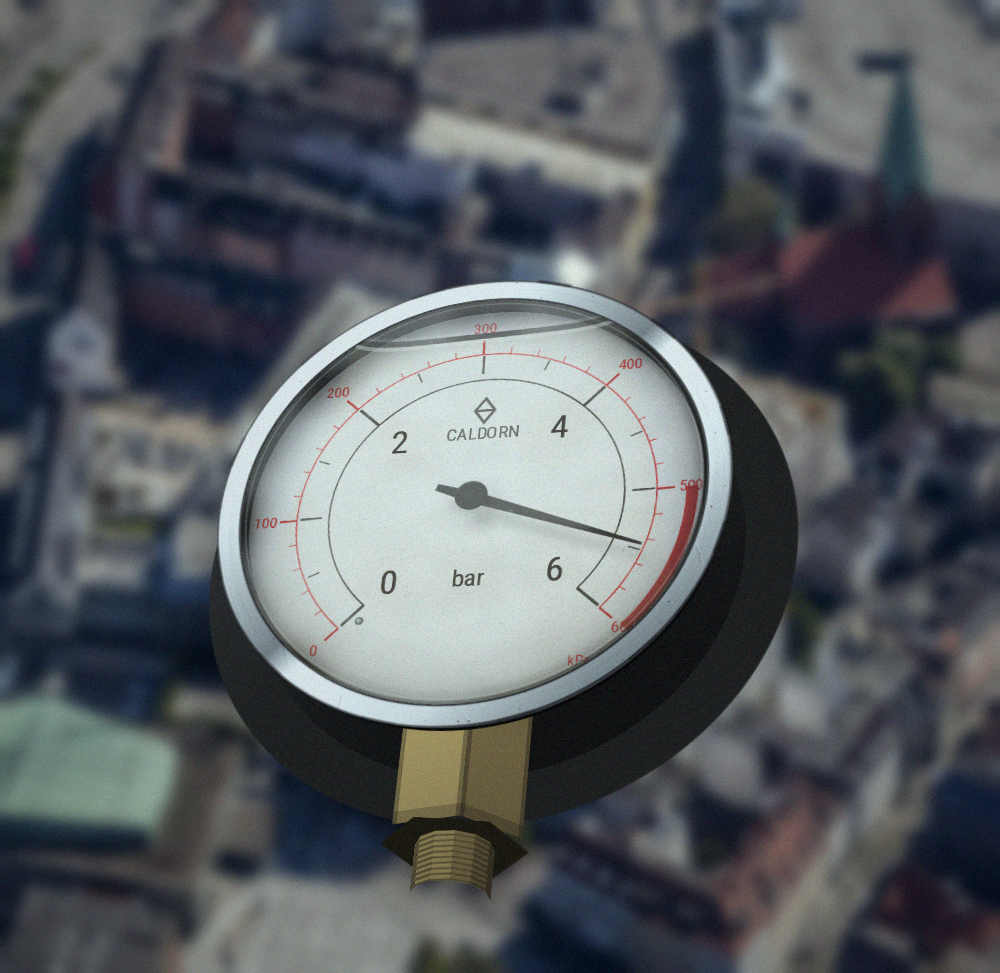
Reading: value=5.5 unit=bar
